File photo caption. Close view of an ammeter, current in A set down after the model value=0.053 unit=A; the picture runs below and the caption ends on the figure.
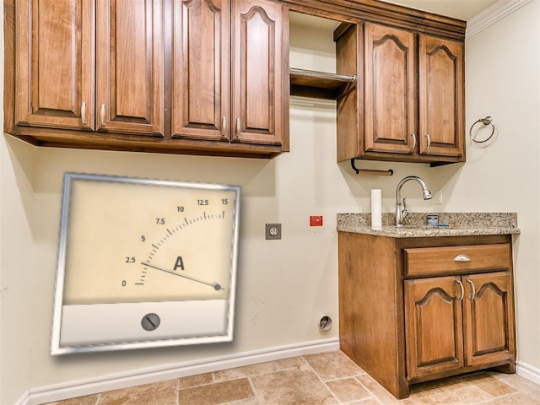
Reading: value=2.5 unit=A
